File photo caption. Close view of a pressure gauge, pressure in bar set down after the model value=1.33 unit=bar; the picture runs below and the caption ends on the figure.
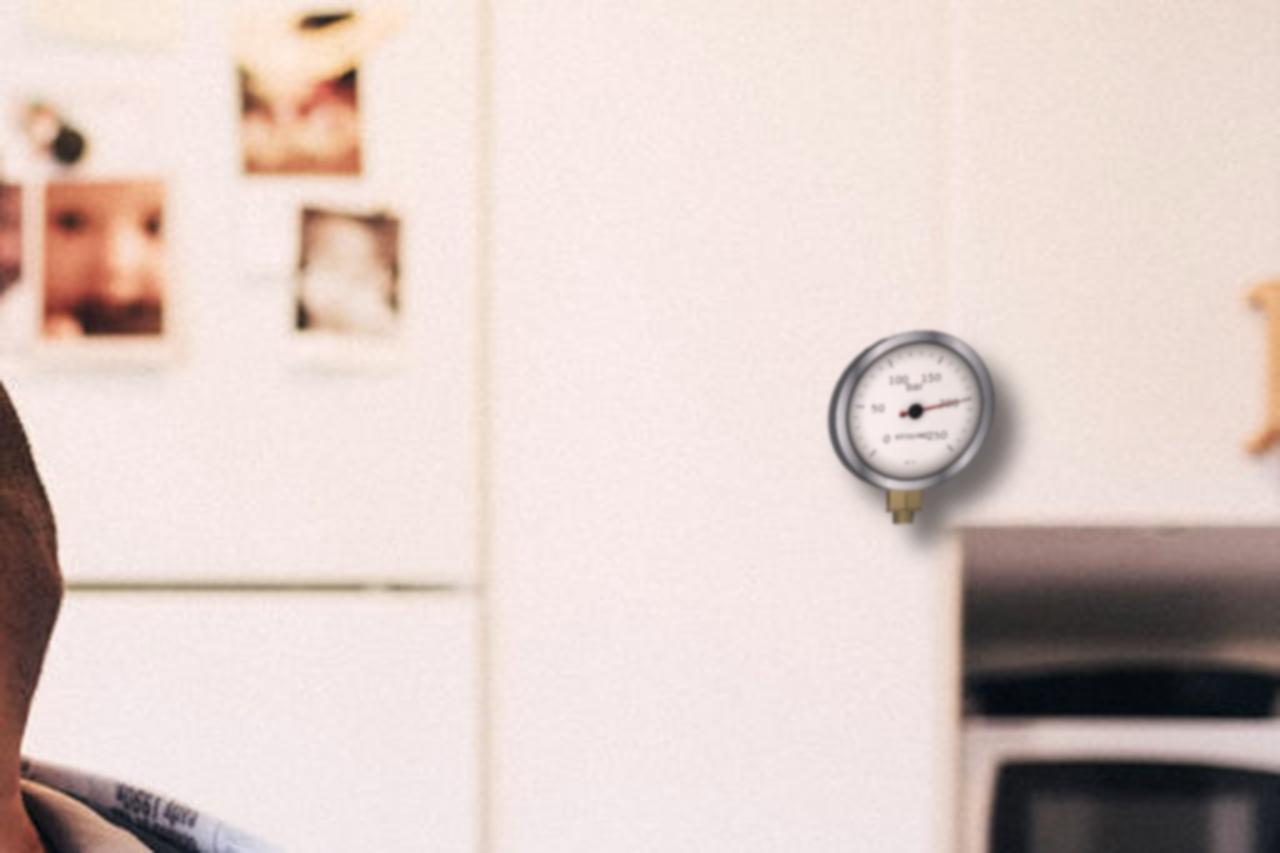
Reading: value=200 unit=bar
